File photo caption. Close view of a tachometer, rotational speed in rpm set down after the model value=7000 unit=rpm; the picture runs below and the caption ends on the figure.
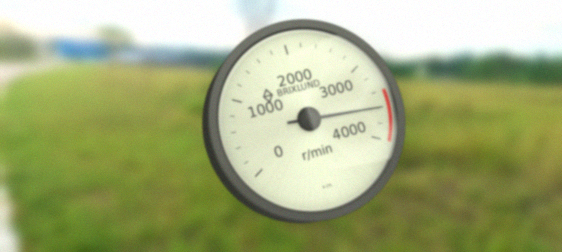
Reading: value=3600 unit=rpm
